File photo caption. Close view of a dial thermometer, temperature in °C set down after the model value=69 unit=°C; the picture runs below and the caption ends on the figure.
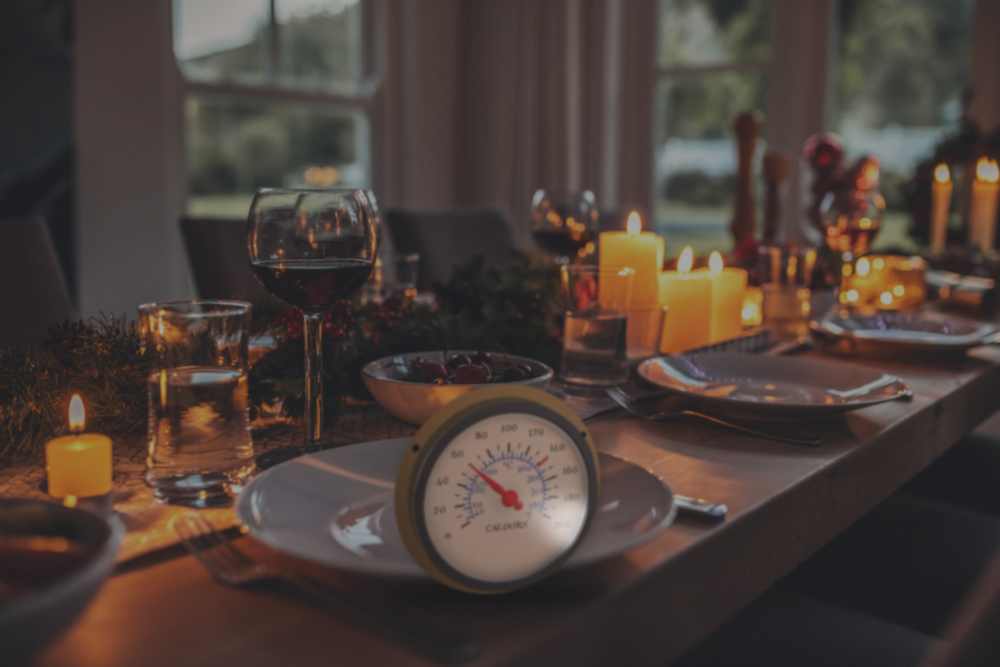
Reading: value=60 unit=°C
